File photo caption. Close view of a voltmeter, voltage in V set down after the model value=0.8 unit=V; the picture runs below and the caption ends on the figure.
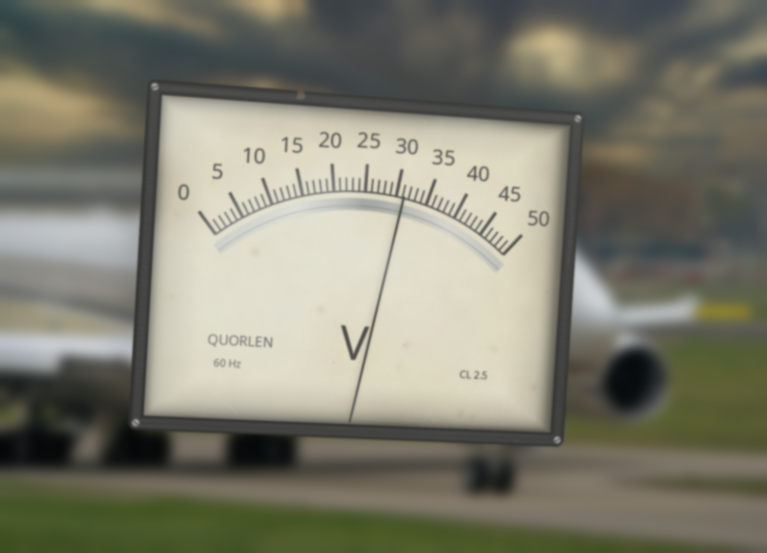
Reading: value=31 unit=V
